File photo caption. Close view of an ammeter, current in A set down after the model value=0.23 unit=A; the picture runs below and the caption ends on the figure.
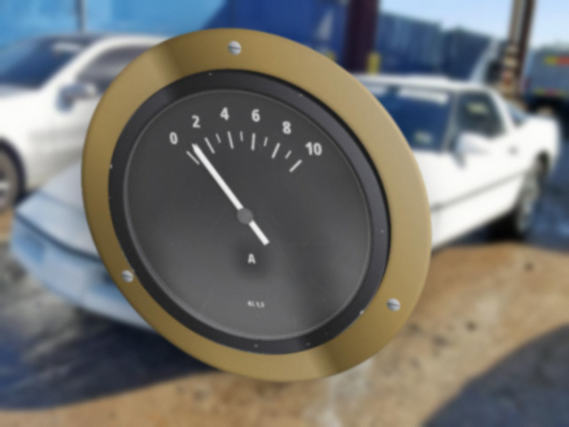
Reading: value=1 unit=A
